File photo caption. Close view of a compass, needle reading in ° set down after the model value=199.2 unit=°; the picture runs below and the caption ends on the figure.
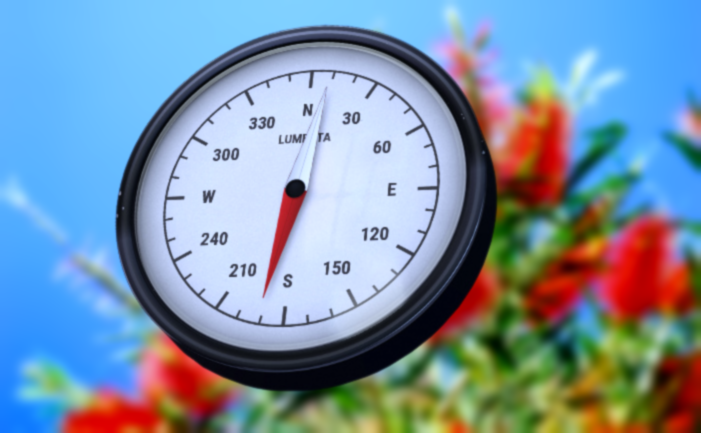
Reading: value=190 unit=°
